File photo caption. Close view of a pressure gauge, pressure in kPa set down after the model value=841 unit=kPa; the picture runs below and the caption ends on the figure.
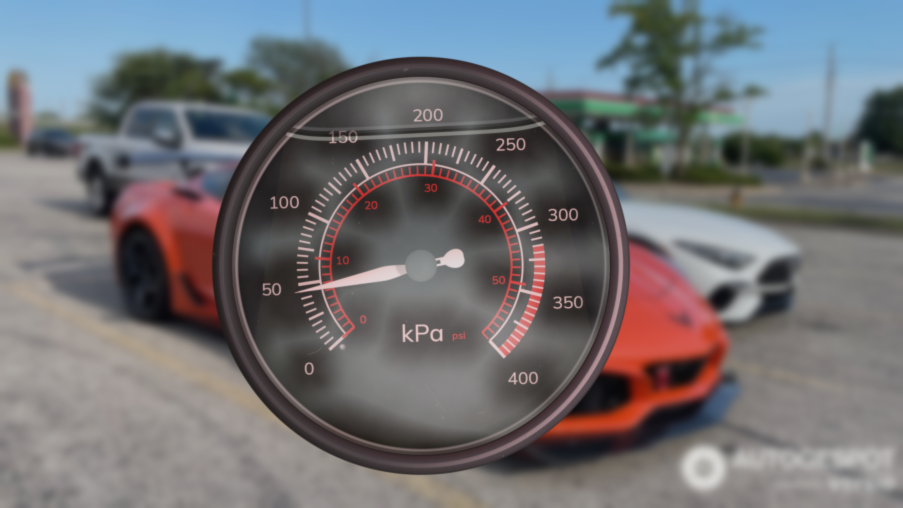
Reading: value=45 unit=kPa
